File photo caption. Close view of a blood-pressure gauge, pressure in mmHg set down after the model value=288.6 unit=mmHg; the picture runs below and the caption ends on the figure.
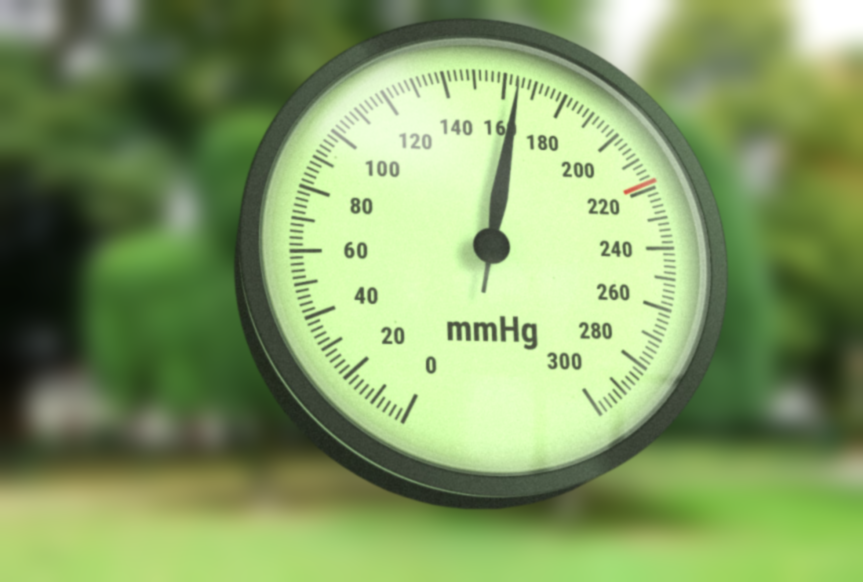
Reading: value=164 unit=mmHg
